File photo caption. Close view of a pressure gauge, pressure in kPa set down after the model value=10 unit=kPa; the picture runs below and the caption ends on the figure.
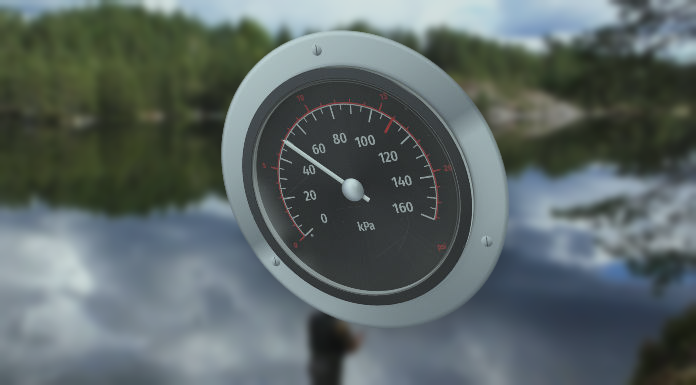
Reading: value=50 unit=kPa
